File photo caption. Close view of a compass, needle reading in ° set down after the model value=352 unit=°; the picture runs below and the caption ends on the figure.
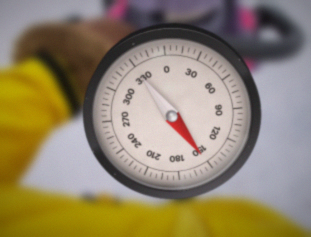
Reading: value=150 unit=°
